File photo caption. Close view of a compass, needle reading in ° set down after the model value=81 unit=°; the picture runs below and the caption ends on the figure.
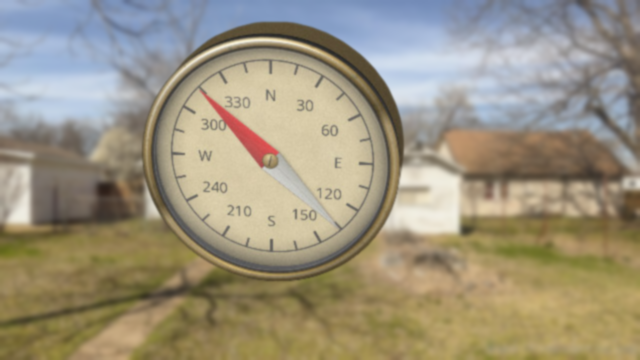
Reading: value=315 unit=°
